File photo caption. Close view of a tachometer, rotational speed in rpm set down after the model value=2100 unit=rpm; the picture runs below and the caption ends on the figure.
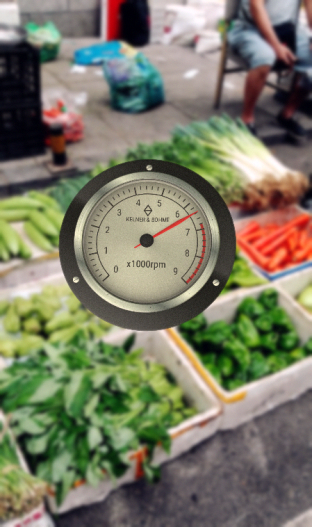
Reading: value=6400 unit=rpm
